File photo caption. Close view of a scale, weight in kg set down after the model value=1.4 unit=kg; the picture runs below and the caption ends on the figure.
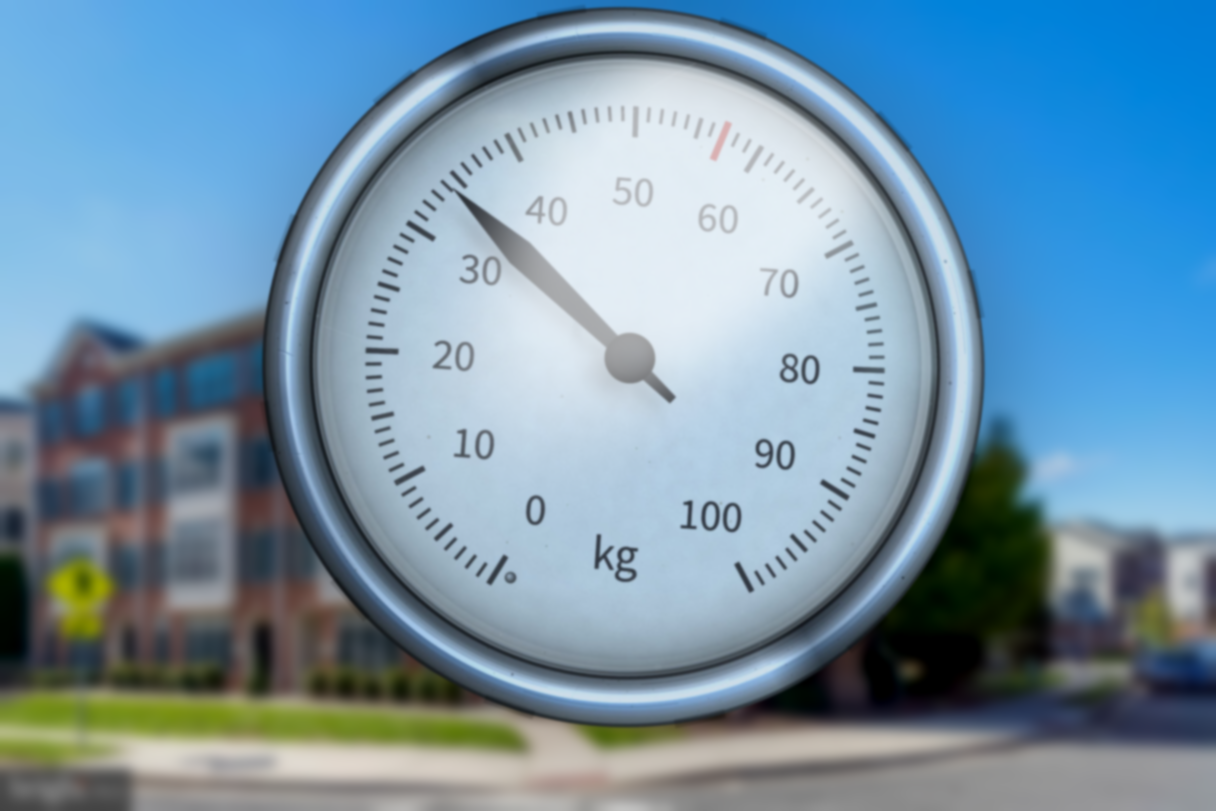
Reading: value=34 unit=kg
